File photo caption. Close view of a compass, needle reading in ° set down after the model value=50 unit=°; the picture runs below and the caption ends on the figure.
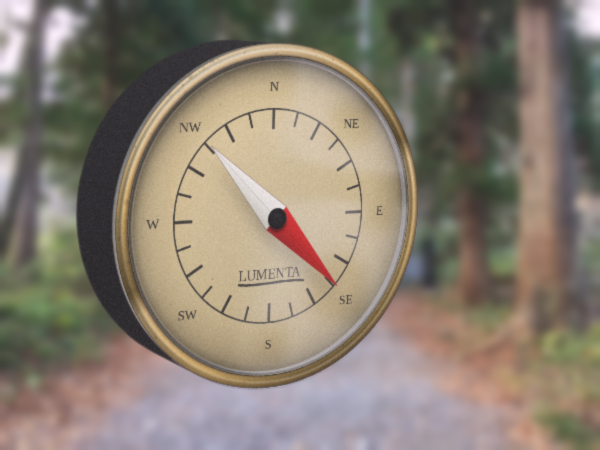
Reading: value=135 unit=°
